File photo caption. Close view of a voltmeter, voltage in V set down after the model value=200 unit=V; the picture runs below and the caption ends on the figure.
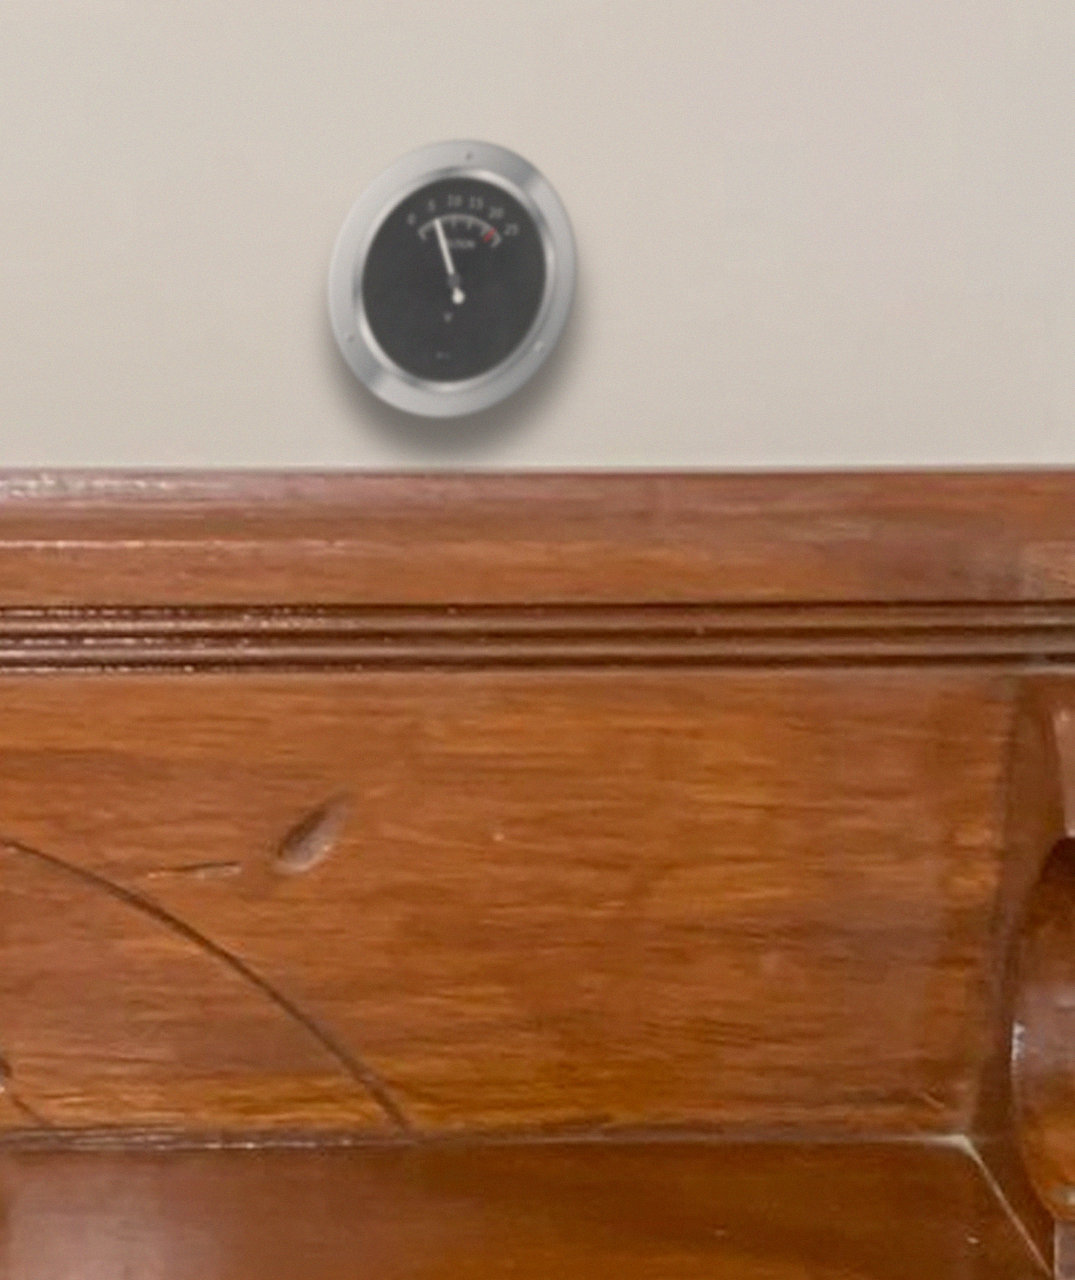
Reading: value=5 unit=V
